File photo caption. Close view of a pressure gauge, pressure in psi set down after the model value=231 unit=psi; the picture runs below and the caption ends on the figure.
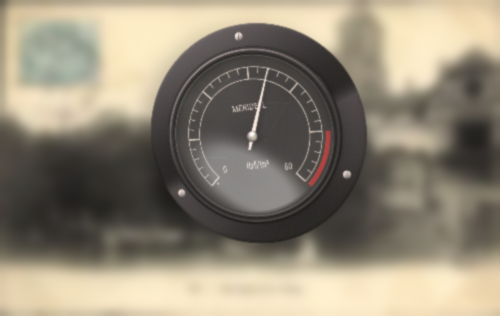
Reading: value=34 unit=psi
